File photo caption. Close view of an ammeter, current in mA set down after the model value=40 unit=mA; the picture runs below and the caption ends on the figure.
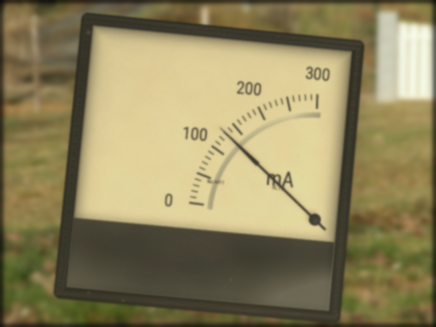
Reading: value=130 unit=mA
